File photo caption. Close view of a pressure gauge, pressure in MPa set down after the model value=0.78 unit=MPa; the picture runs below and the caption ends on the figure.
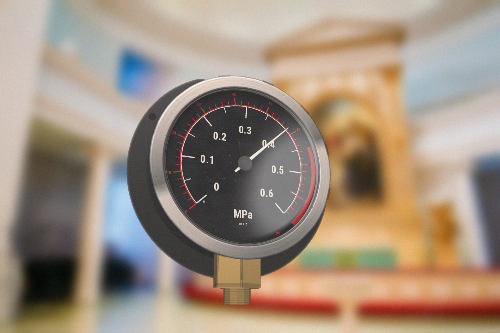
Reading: value=0.4 unit=MPa
